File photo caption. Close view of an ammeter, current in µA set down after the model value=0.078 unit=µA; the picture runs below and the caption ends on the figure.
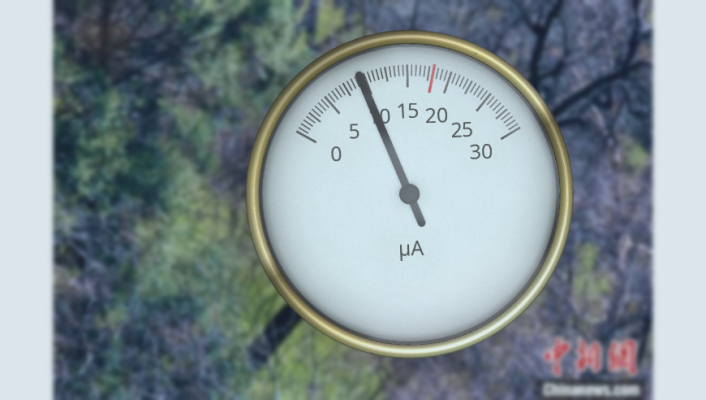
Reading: value=9.5 unit=µA
